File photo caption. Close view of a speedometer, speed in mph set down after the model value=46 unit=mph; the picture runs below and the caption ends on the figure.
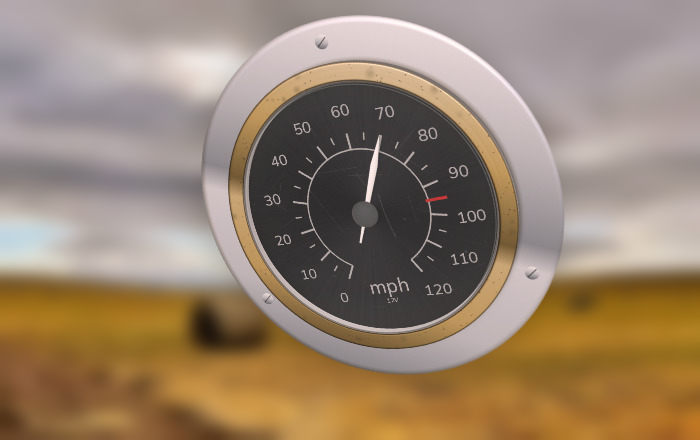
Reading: value=70 unit=mph
